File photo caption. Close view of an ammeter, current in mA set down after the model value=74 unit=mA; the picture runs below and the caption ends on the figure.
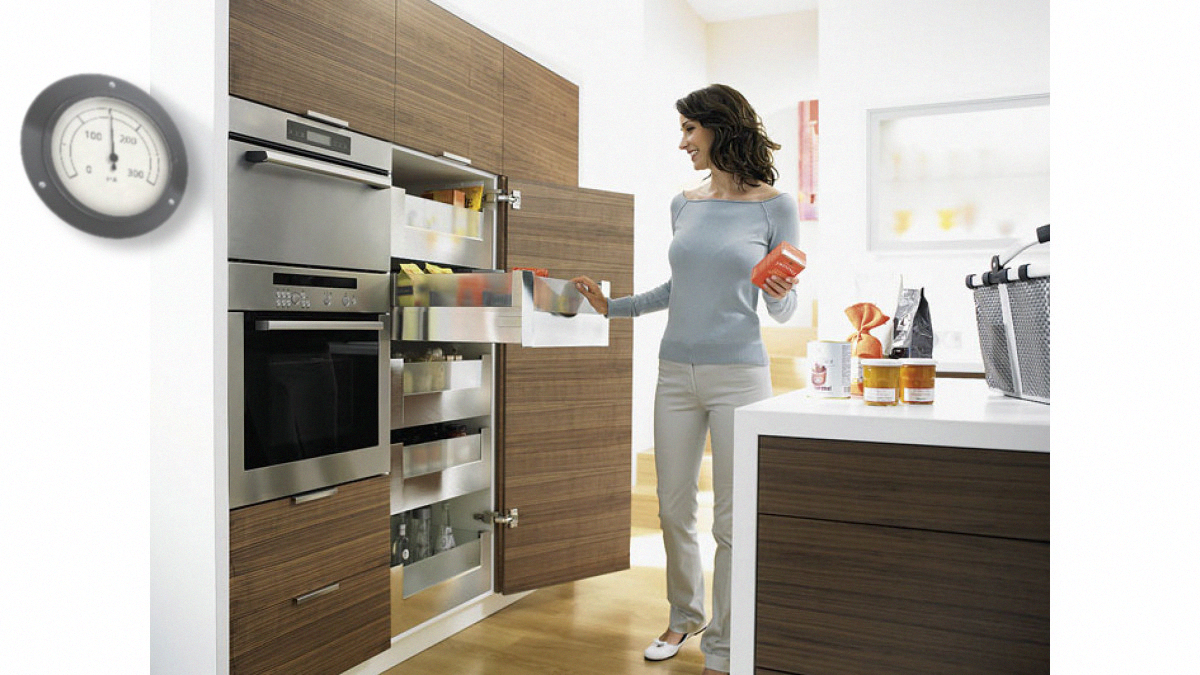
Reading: value=150 unit=mA
